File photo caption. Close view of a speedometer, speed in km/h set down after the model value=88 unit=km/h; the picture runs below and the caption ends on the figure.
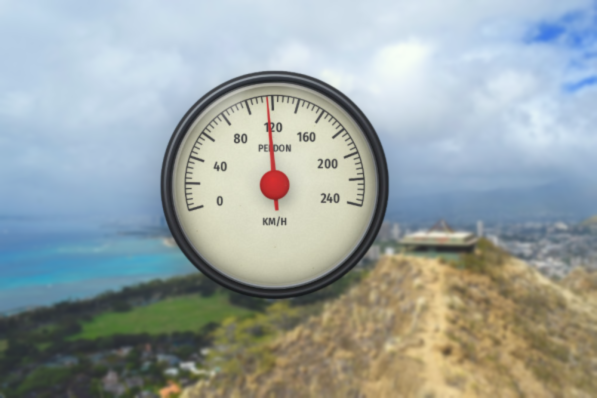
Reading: value=116 unit=km/h
